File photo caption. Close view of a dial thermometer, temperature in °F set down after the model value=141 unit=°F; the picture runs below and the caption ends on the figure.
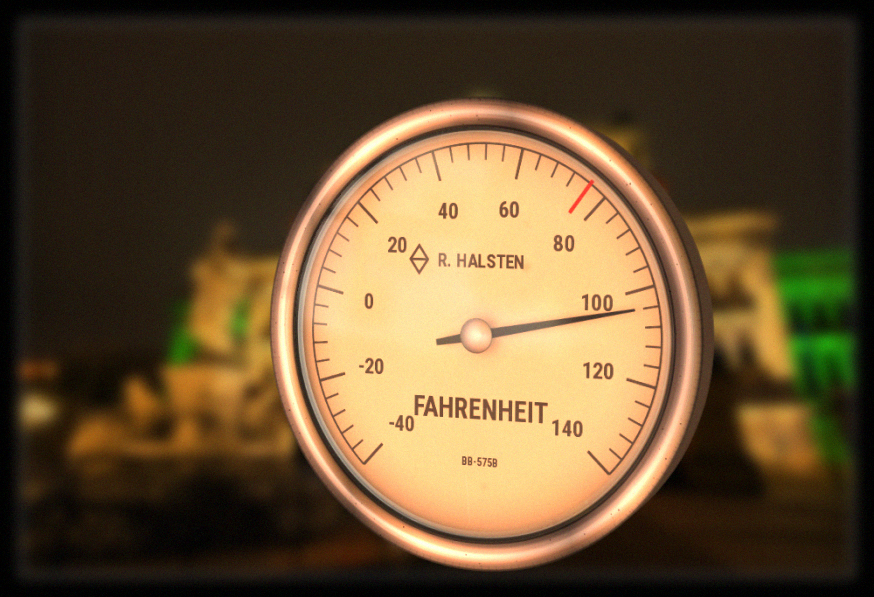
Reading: value=104 unit=°F
